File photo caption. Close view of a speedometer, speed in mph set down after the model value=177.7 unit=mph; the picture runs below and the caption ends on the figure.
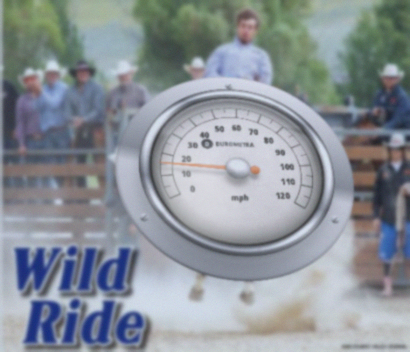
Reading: value=15 unit=mph
